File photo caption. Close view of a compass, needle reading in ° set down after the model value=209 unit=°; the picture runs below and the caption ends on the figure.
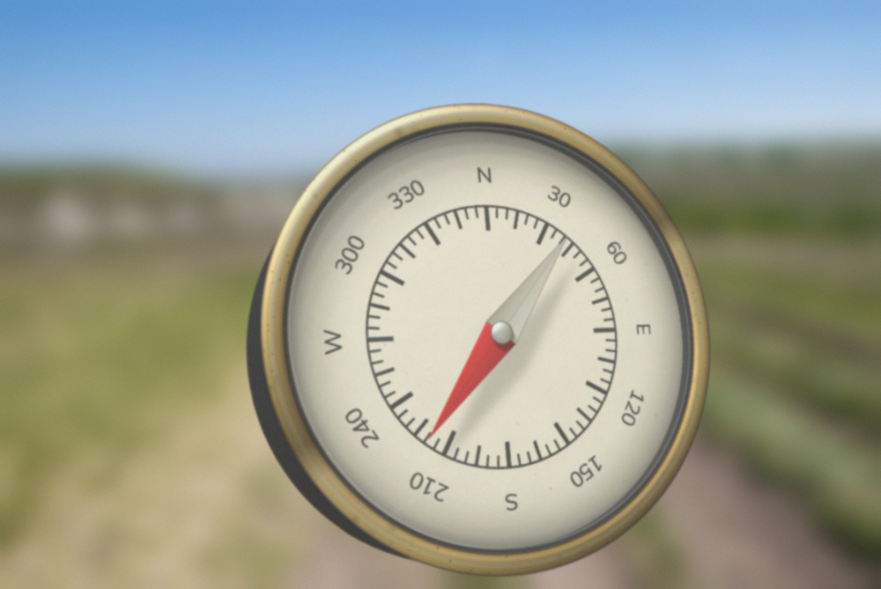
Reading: value=220 unit=°
